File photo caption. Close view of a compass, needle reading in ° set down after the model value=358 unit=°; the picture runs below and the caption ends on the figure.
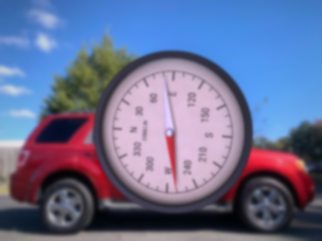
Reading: value=260 unit=°
